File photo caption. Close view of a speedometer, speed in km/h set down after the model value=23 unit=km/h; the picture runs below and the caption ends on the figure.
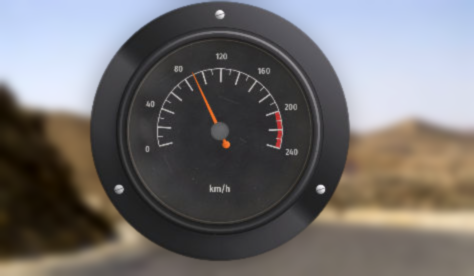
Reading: value=90 unit=km/h
